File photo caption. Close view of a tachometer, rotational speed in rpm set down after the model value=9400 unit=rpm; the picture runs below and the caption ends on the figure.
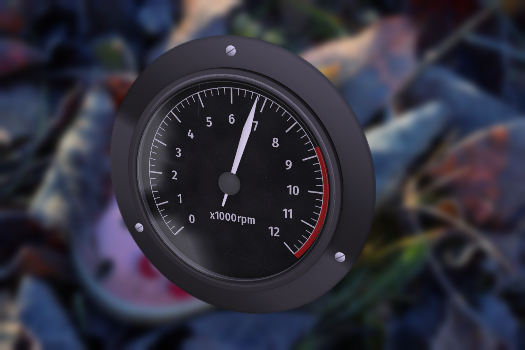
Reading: value=6800 unit=rpm
